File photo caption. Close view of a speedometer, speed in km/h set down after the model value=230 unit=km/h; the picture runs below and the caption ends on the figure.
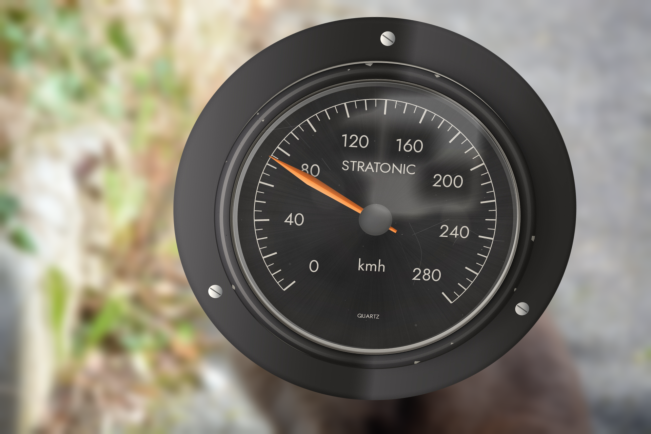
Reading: value=75 unit=km/h
